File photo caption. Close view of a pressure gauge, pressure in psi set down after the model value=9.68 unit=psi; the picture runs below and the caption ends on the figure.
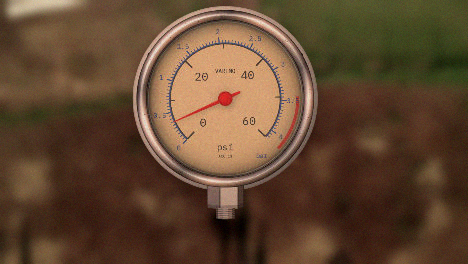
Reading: value=5 unit=psi
